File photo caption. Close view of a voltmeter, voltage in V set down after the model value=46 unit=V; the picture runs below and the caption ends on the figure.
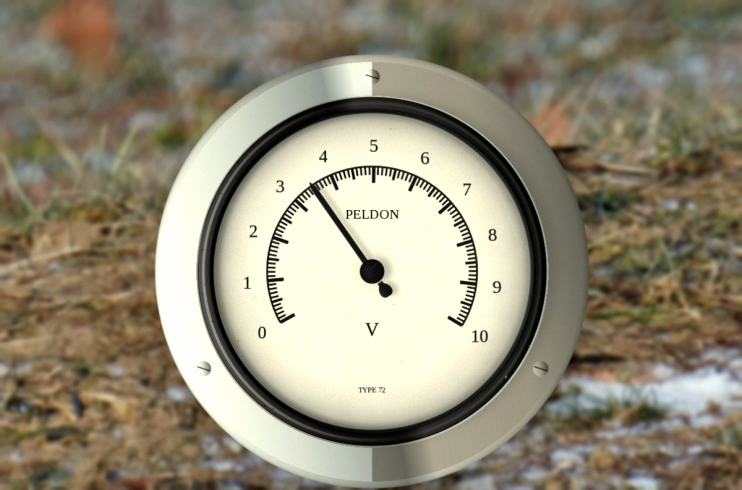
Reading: value=3.5 unit=V
